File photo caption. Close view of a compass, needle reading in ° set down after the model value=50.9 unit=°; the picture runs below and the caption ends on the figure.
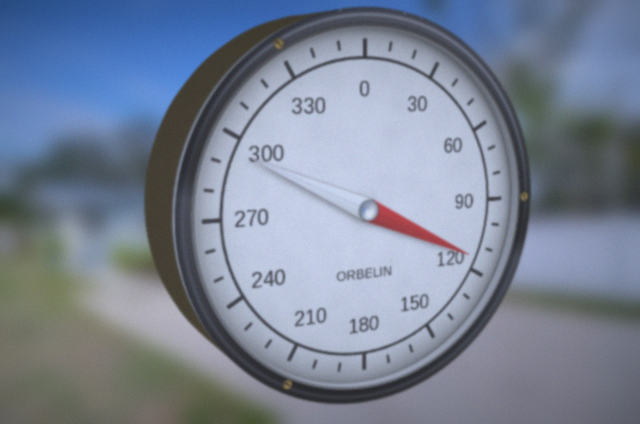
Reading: value=115 unit=°
